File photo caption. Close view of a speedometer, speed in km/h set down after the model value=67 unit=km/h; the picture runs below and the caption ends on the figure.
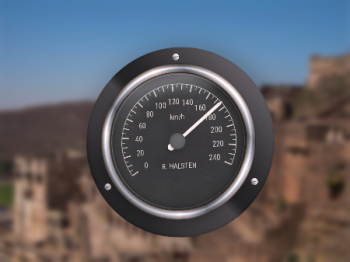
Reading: value=175 unit=km/h
